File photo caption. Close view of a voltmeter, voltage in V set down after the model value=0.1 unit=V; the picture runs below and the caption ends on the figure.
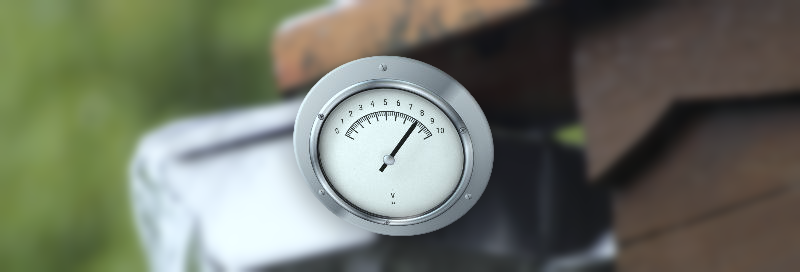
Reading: value=8 unit=V
